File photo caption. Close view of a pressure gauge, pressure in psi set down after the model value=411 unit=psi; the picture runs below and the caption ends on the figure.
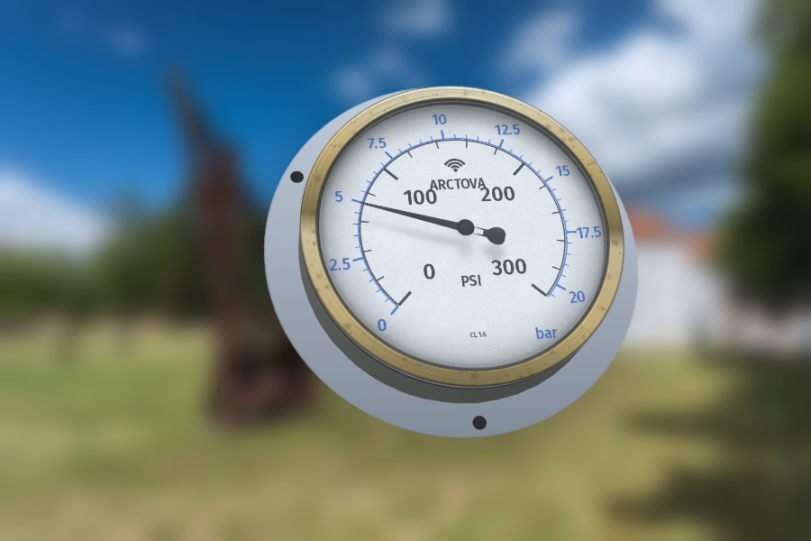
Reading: value=70 unit=psi
